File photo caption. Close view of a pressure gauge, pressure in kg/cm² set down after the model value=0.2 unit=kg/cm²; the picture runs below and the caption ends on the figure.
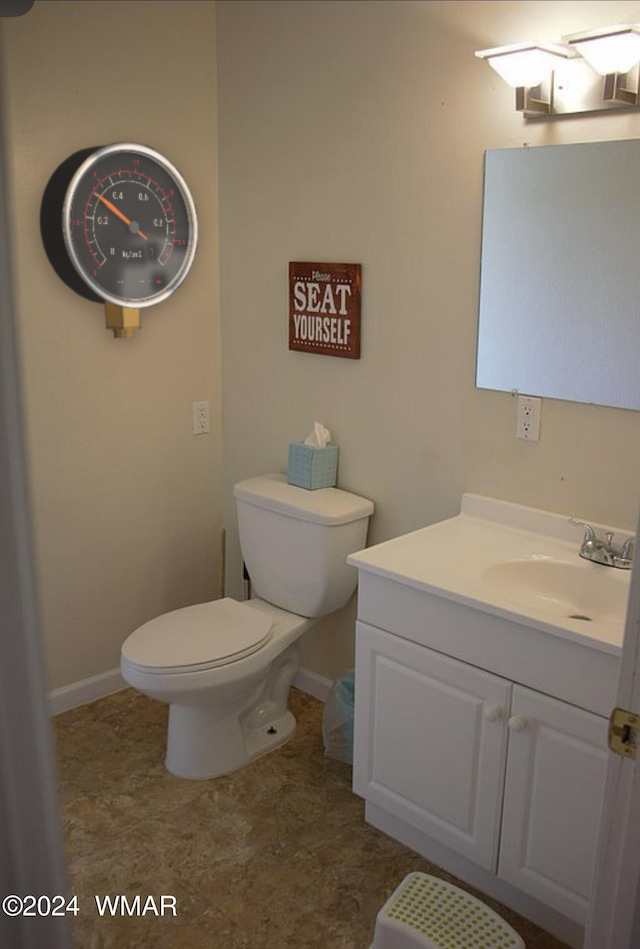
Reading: value=0.3 unit=kg/cm²
